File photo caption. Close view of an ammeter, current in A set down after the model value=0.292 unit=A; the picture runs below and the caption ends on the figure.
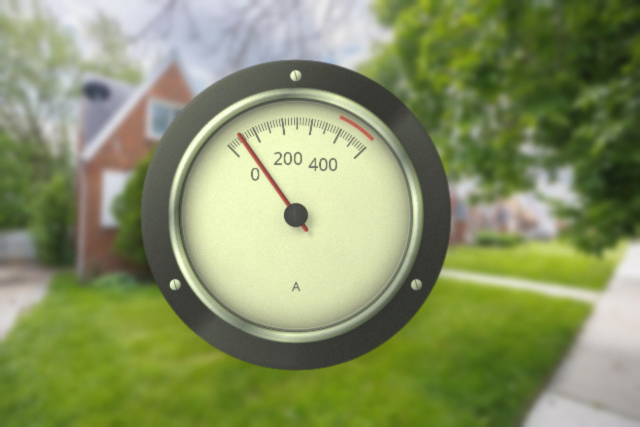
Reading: value=50 unit=A
